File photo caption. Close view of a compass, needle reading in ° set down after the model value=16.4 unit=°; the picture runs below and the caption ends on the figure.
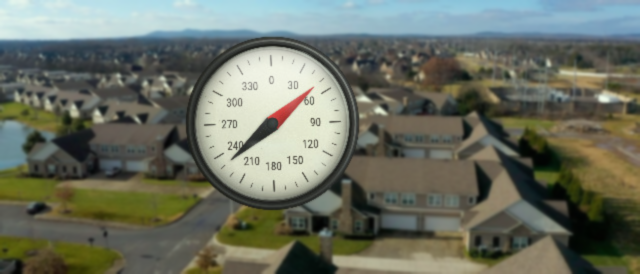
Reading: value=50 unit=°
